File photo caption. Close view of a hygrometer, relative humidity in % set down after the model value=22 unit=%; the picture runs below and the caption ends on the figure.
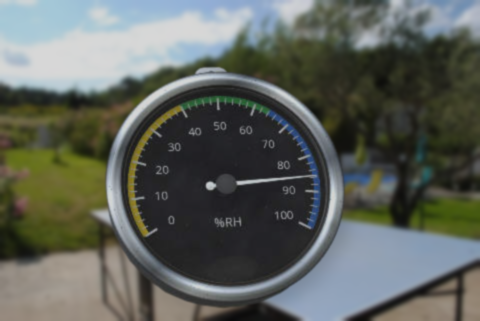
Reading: value=86 unit=%
